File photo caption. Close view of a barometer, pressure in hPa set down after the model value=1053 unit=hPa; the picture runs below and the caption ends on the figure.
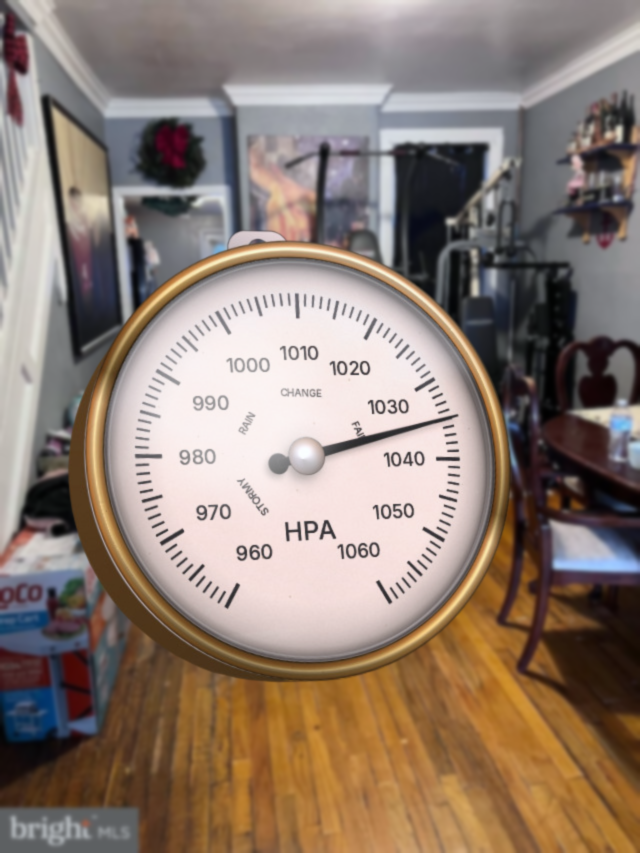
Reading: value=1035 unit=hPa
